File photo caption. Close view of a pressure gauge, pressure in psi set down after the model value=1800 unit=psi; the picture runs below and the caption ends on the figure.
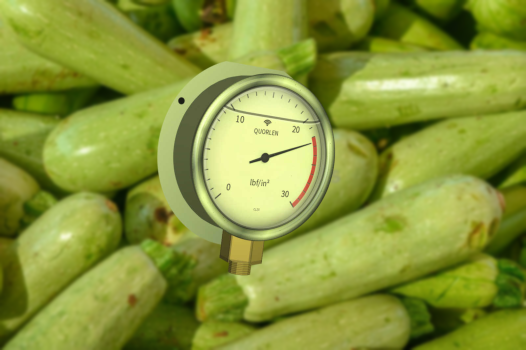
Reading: value=22.5 unit=psi
